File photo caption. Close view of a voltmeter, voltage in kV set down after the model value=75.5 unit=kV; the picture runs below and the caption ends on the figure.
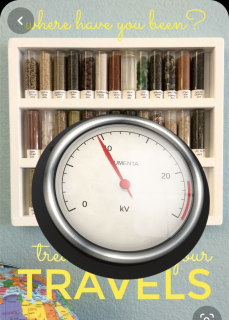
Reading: value=9.5 unit=kV
